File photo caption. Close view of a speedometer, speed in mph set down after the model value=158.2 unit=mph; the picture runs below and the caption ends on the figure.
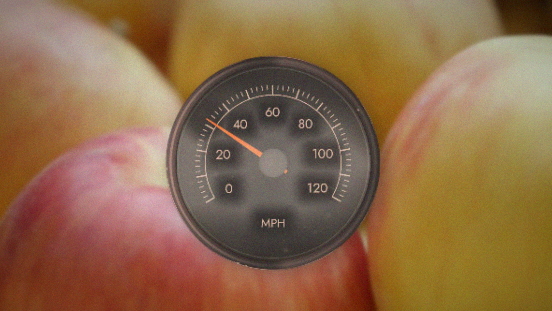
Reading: value=32 unit=mph
